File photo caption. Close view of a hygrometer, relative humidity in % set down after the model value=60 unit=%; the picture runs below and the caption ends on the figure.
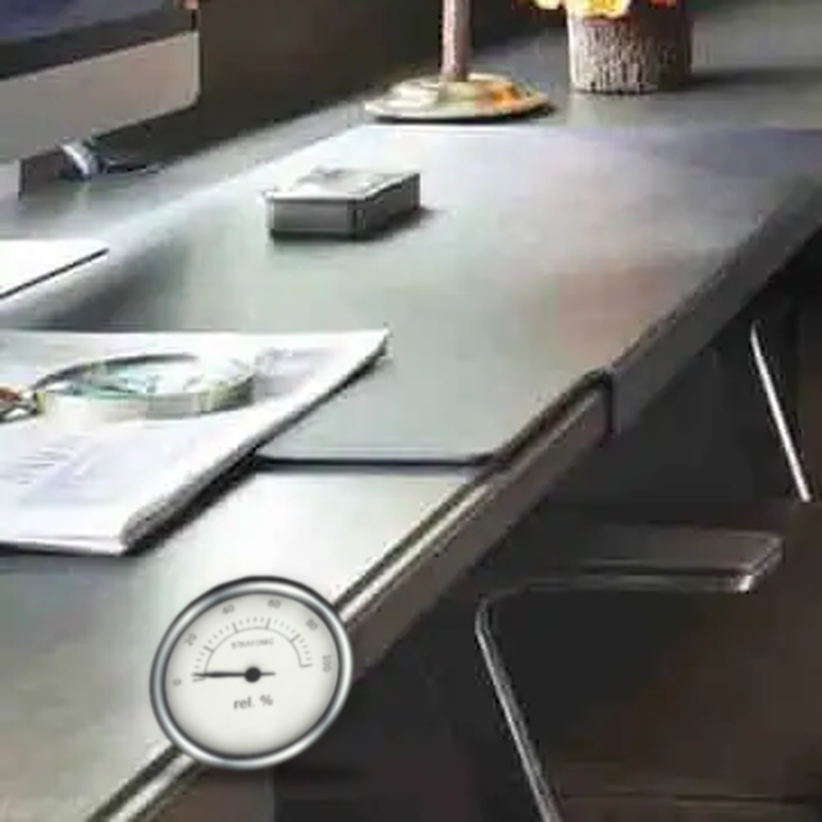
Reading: value=4 unit=%
